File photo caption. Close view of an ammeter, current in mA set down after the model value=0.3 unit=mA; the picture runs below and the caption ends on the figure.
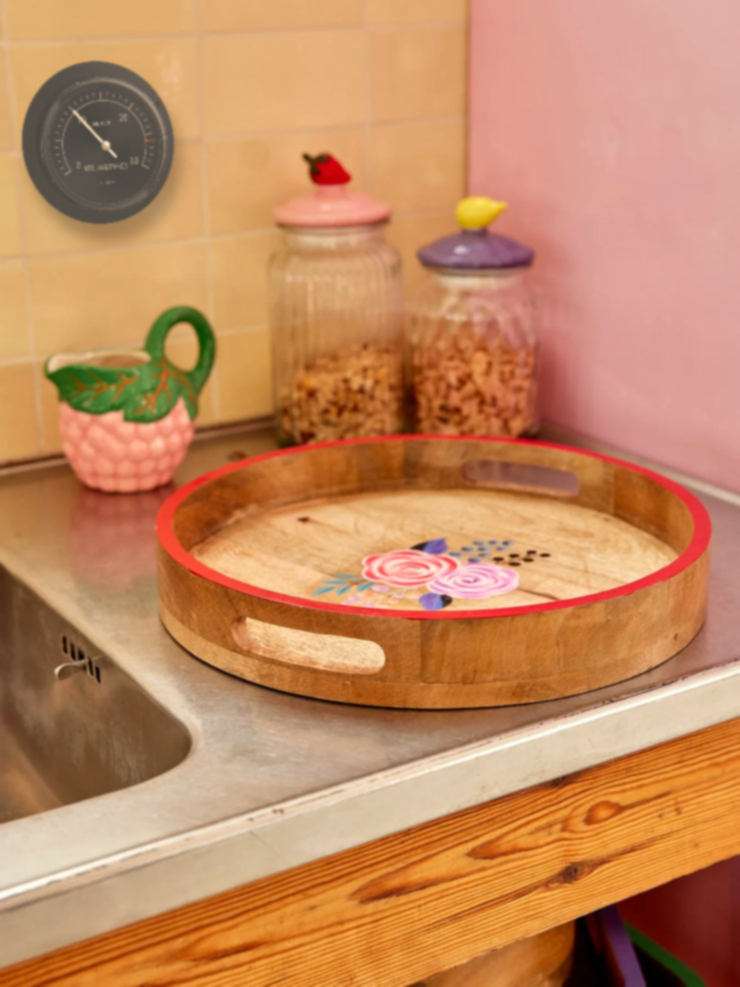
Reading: value=10 unit=mA
